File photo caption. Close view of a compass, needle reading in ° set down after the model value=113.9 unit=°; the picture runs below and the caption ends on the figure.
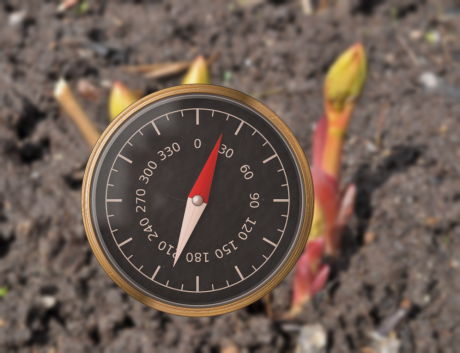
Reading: value=20 unit=°
